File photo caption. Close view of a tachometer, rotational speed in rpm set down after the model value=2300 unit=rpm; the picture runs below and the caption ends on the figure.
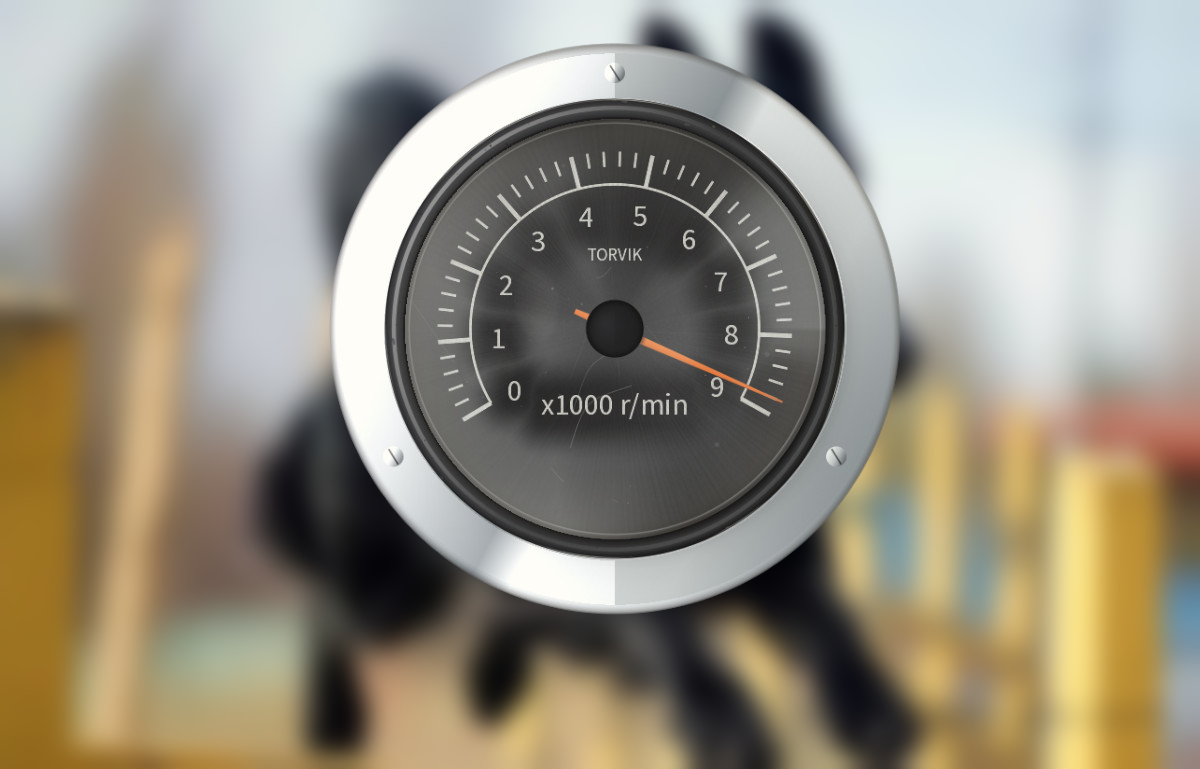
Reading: value=8800 unit=rpm
